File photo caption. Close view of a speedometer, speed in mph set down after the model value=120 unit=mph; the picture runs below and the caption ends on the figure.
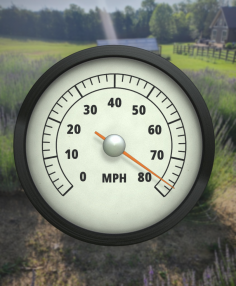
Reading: value=77 unit=mph
